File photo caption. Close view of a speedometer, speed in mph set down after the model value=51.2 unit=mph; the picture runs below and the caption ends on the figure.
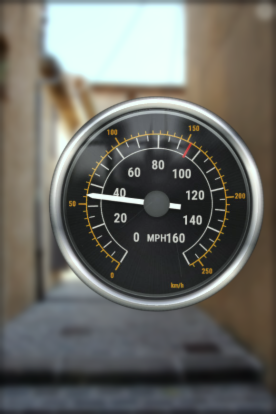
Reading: value=35 unit=mph
